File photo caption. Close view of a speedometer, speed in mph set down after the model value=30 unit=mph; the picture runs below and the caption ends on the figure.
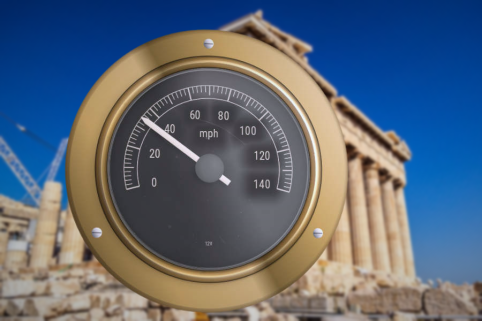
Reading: value=34 unit=mph
